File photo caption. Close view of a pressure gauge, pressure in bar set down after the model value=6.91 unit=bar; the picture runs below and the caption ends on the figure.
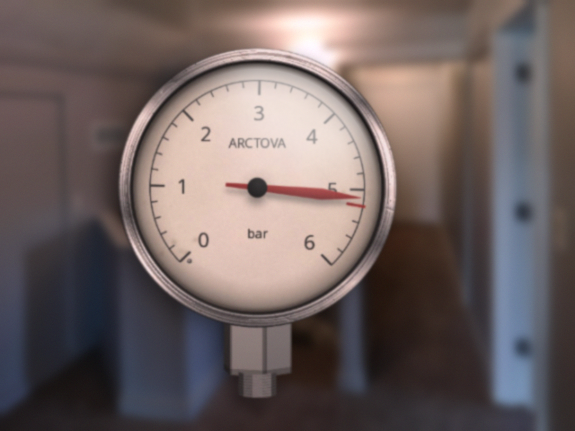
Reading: value=5.1 unit=bar
